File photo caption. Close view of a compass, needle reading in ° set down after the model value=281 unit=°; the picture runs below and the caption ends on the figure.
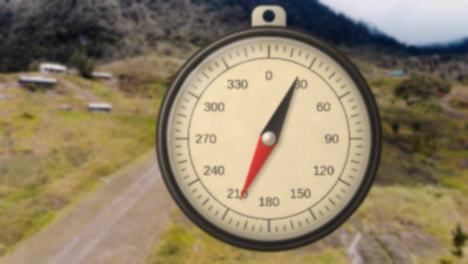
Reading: value=205 unit=°
